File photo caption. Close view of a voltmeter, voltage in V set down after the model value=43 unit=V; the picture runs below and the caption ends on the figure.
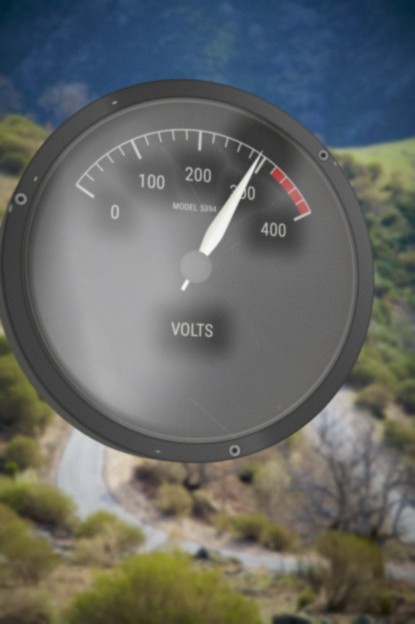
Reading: value=290 unit=V
